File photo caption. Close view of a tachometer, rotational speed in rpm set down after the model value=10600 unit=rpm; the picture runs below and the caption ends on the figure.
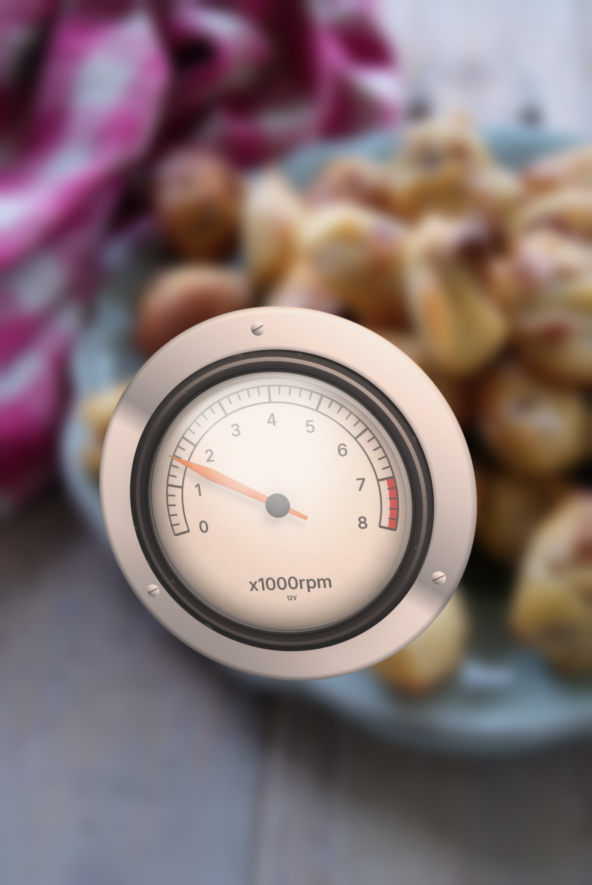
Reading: value=1600 unit=rpm
